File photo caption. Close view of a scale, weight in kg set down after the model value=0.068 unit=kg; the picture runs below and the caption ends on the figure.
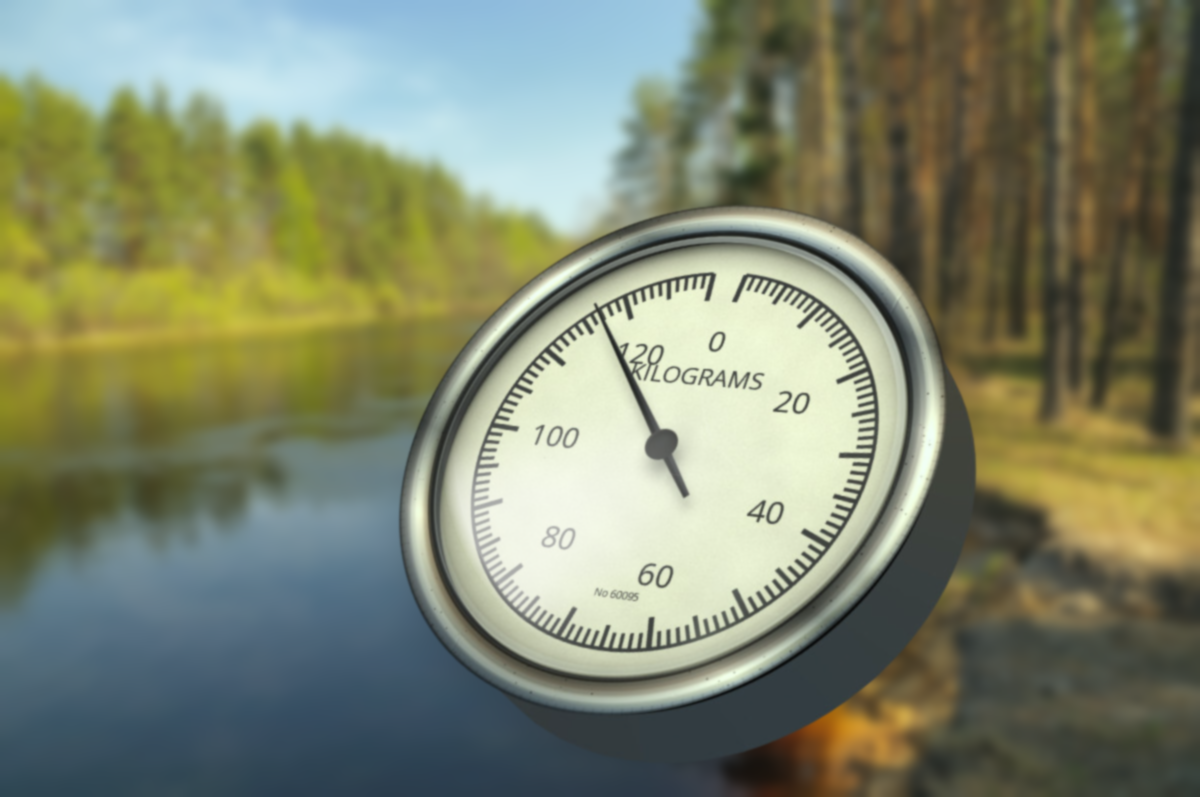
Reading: value=117 unit=kg
